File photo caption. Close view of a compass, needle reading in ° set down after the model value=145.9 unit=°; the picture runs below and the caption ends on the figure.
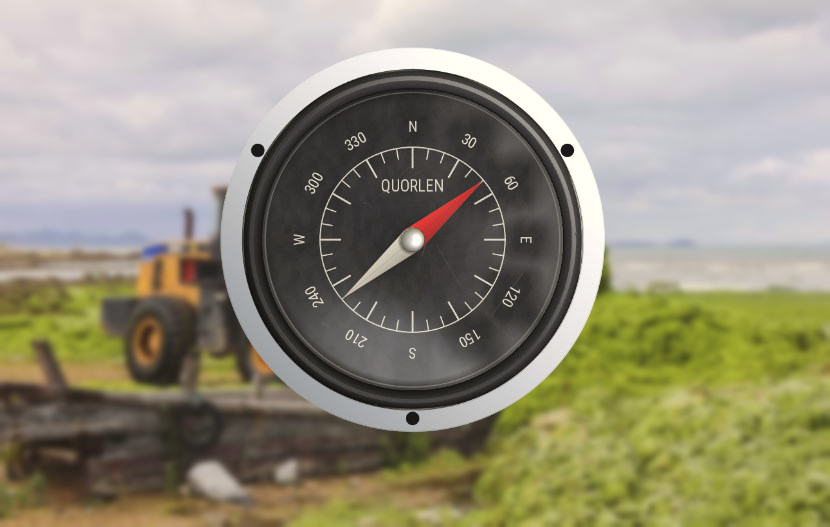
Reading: value=50 unit=°
